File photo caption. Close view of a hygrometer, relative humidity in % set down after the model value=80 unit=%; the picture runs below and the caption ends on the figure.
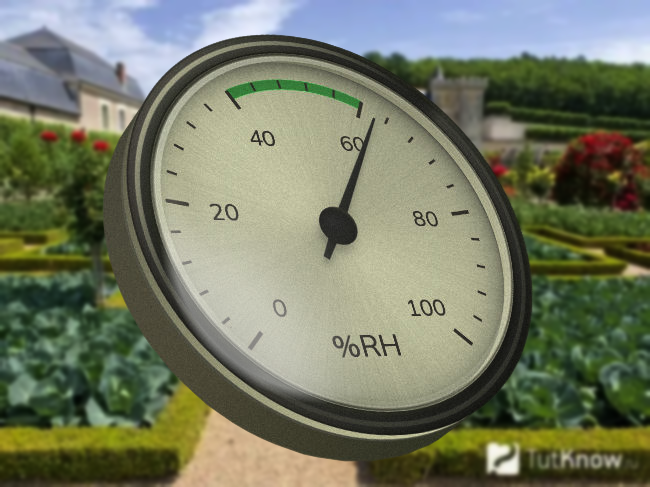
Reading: value=62 unit=%
